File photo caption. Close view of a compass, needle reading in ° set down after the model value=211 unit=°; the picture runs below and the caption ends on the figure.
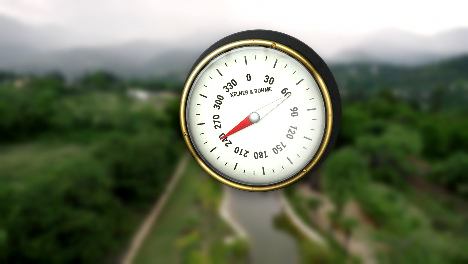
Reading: value=245 unit=°
